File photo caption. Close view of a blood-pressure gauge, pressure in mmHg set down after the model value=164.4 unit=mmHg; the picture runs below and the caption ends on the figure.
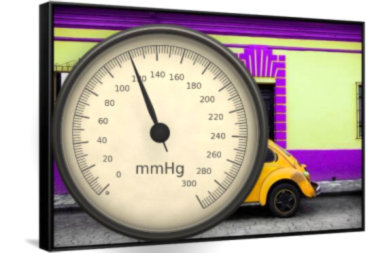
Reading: value=120 unit=mmHg
